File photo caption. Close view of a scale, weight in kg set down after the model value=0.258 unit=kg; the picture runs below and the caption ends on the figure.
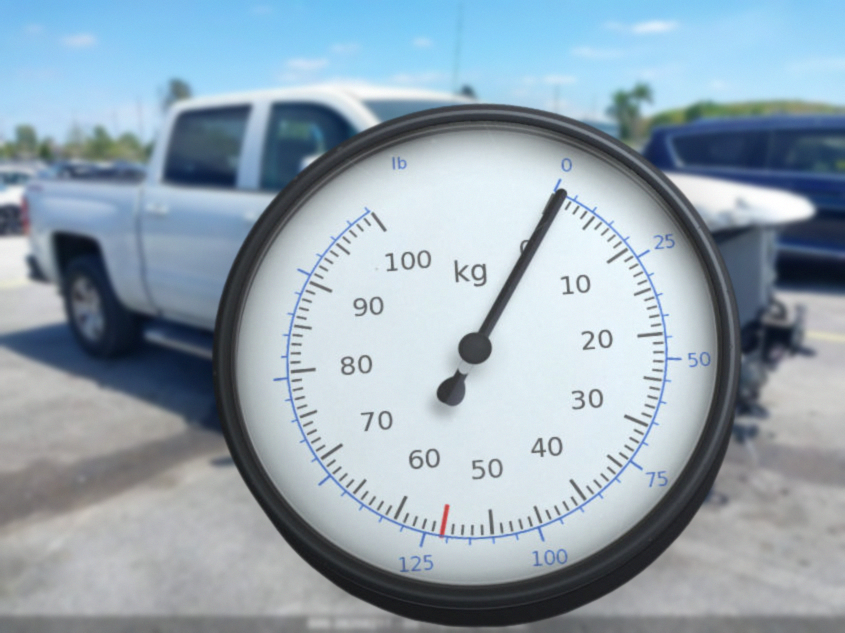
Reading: value=1 unit=kg
